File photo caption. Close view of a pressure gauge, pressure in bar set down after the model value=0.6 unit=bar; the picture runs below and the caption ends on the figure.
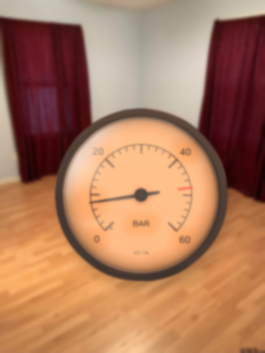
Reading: value=8 unit=bar
